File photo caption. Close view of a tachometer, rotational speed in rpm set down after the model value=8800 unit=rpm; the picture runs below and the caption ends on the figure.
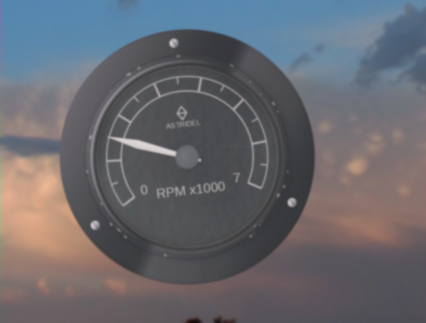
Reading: value=1500 unit=rpm
